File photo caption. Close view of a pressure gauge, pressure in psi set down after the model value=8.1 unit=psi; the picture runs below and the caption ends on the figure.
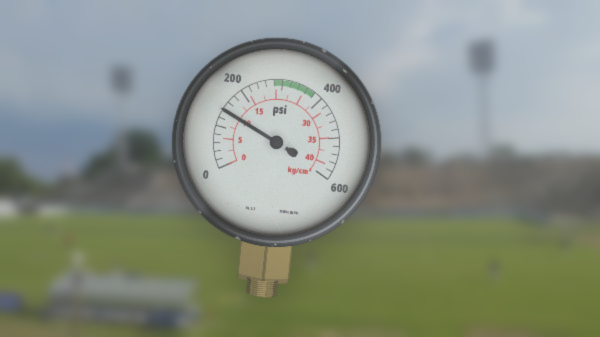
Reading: value=140 unit=psi
